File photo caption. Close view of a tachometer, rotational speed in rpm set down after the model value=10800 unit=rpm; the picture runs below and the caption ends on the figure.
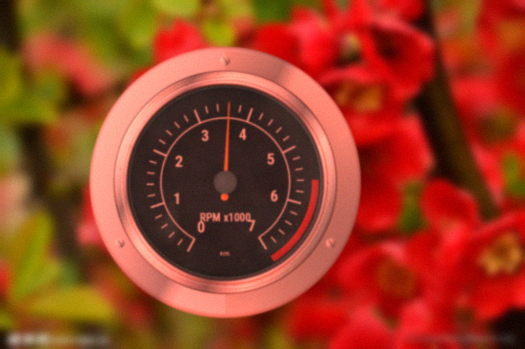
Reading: value=3600 unit=rpm
